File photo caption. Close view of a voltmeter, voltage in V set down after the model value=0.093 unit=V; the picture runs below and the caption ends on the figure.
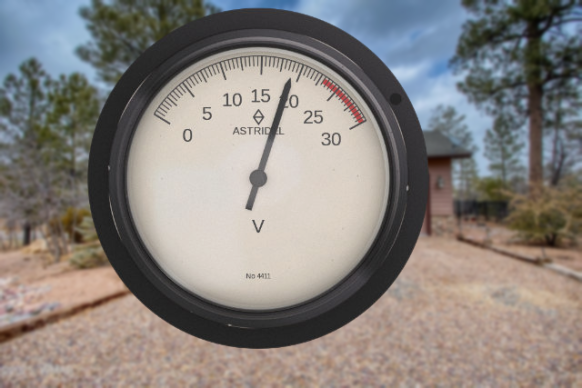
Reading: value=19 unit=V
